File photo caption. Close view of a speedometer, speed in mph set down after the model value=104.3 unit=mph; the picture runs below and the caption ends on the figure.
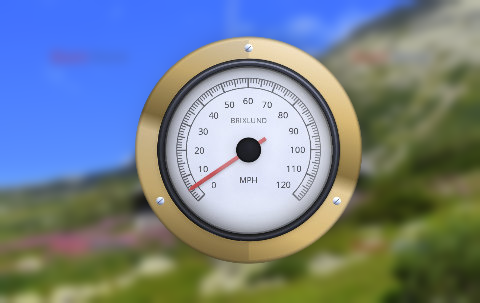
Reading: value=5 unit=mph
